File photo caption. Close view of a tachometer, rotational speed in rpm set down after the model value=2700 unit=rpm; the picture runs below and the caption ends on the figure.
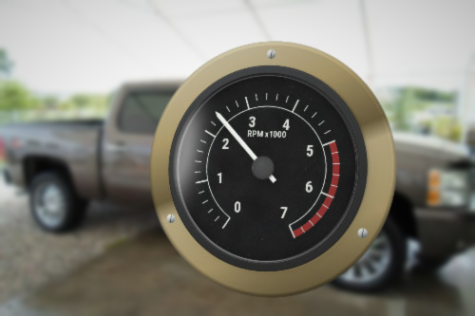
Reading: value=2400 unit=rpm
